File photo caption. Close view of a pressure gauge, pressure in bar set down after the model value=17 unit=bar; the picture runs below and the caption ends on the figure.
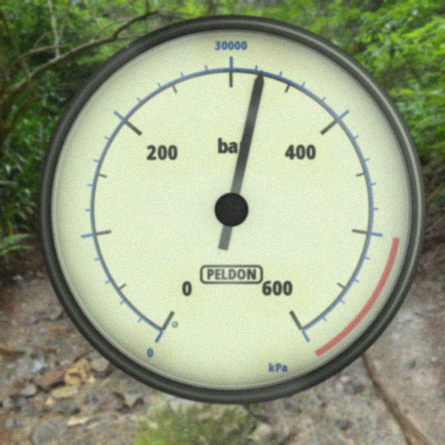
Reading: value=325 unit=bar
